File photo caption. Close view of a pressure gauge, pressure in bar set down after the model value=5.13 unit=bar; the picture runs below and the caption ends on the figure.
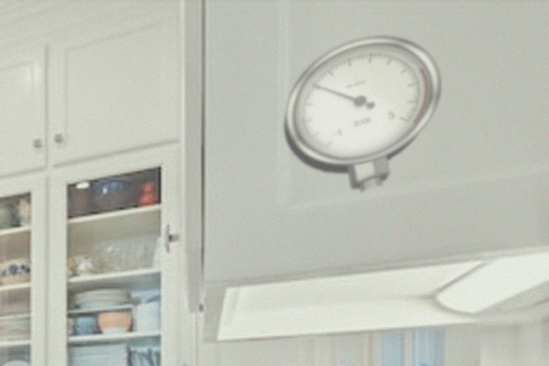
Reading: value=1 unit=bar
